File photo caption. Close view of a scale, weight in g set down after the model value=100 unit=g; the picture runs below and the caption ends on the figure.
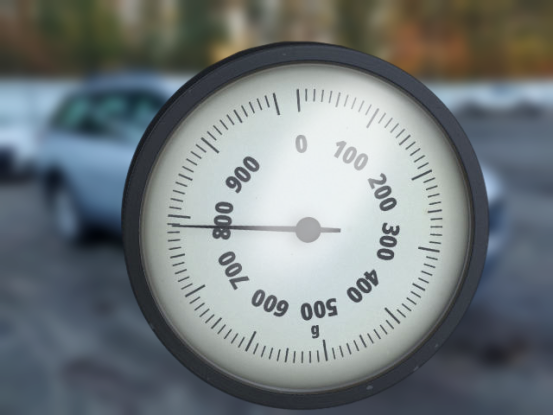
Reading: value=790 unit=g
